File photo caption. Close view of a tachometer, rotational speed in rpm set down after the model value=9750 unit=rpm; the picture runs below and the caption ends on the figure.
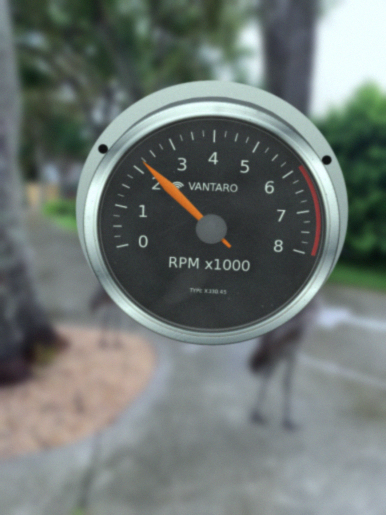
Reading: value=2250 unit=rpm
